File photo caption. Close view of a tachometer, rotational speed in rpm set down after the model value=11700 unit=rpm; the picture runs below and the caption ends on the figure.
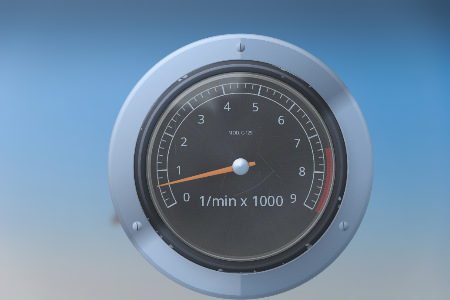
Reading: value=600 unit=rpm
